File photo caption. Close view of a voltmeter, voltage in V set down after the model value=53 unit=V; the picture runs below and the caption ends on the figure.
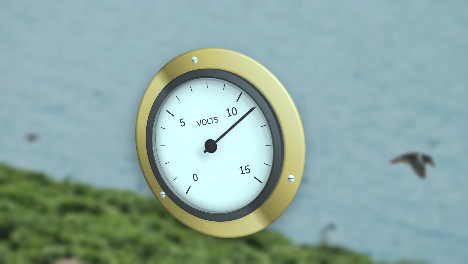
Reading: value=11 unit=V
